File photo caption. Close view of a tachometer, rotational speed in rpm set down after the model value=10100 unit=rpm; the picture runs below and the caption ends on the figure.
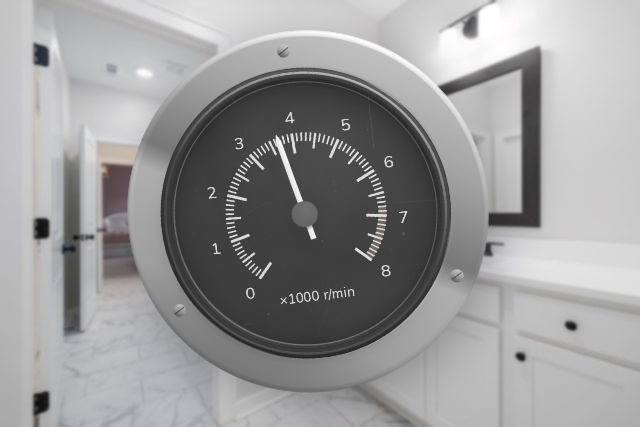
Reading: value=3700 unit=rpm
